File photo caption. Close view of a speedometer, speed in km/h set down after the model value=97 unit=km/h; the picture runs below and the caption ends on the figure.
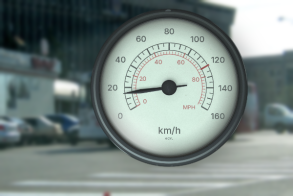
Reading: value=15 unit=km/h
